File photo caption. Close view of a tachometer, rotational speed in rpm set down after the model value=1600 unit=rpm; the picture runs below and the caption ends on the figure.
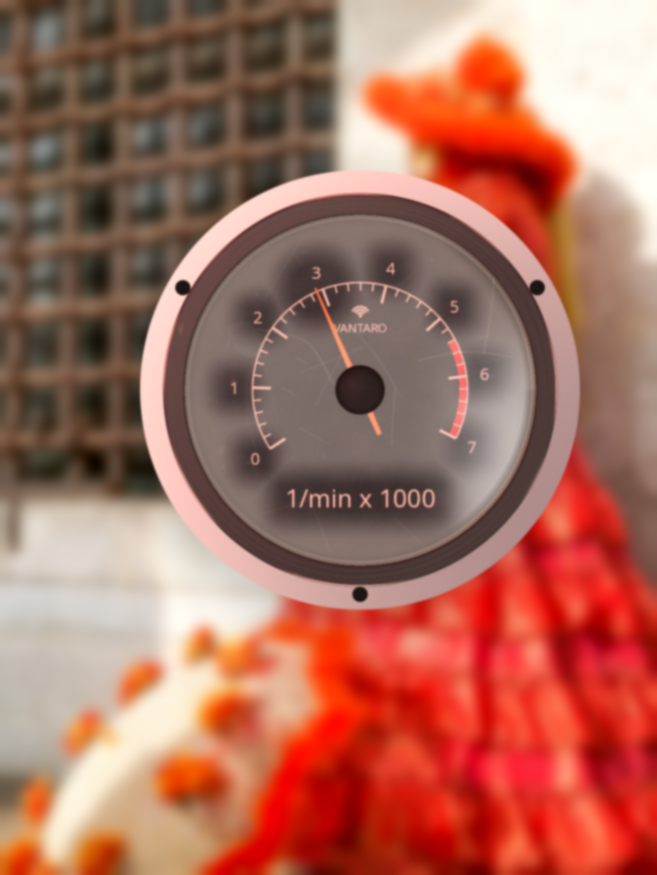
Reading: value=2900 unit=rpm
